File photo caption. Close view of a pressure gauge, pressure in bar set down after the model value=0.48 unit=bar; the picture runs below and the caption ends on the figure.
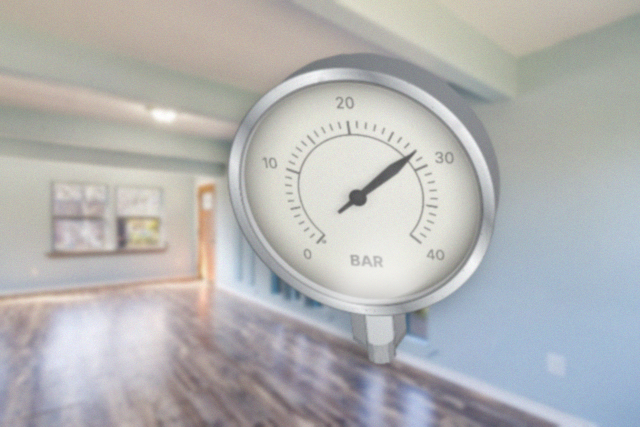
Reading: value=28 unit=bar
